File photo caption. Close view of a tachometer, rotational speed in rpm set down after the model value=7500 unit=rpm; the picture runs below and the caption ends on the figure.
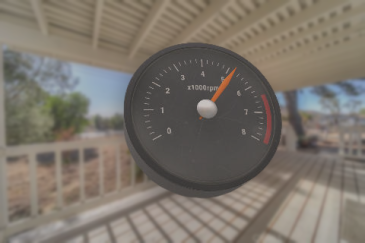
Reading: value=5200 unit=rpm
